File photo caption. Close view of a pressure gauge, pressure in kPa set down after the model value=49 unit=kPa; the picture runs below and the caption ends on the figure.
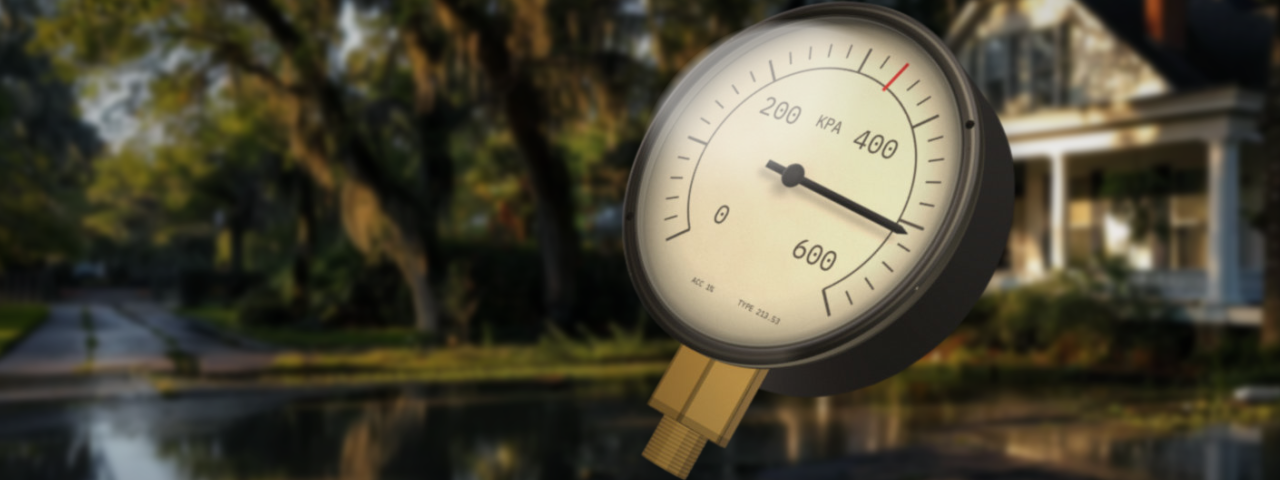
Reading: value=510 unit=kPa
